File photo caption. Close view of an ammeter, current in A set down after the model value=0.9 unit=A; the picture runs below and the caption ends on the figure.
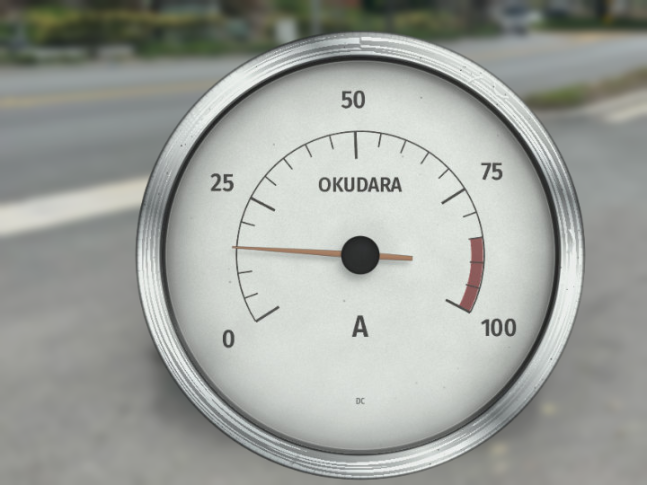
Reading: value=15 unit=A
